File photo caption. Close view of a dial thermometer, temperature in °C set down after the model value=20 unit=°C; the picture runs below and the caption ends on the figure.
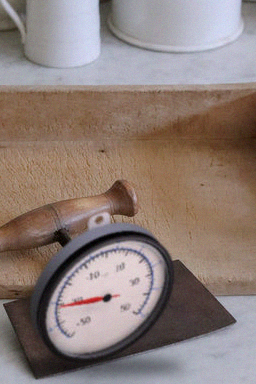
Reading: value=-30 unit=°C
